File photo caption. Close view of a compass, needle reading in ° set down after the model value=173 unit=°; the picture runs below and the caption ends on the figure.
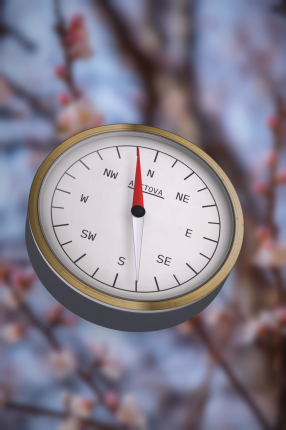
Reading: value=345 unit=°
